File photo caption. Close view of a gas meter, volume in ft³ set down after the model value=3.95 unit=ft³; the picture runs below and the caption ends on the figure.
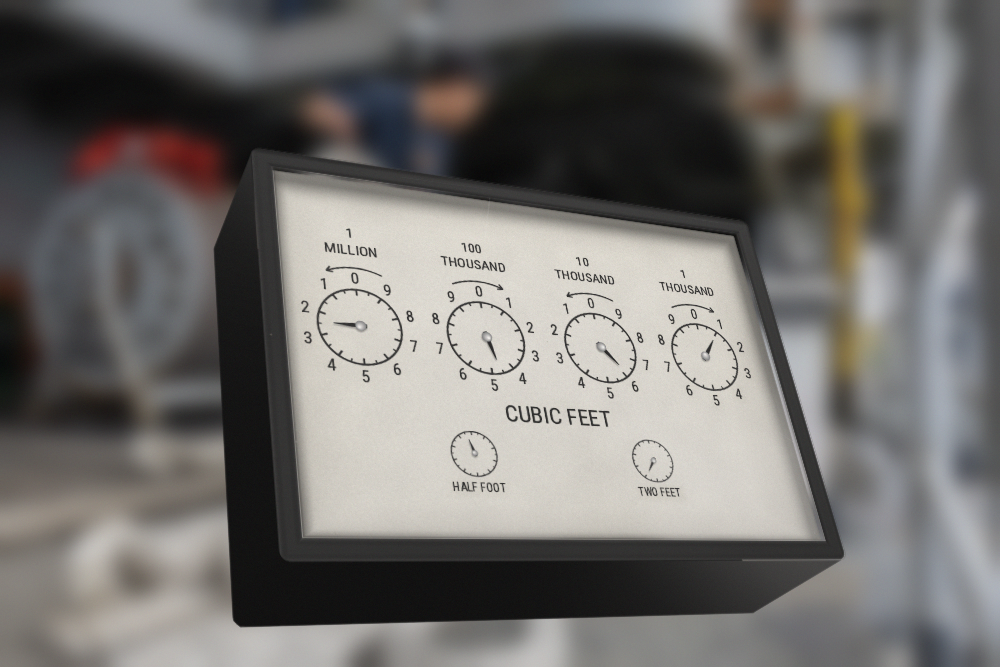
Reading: value=246100 unit=ft³
